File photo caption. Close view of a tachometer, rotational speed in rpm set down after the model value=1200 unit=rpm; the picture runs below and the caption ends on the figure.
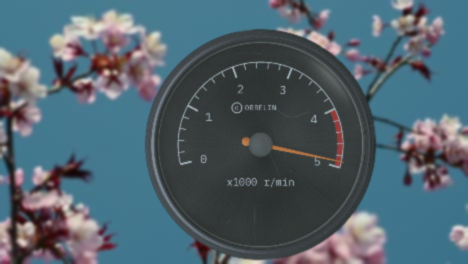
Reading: value=4900 unit=rpm
